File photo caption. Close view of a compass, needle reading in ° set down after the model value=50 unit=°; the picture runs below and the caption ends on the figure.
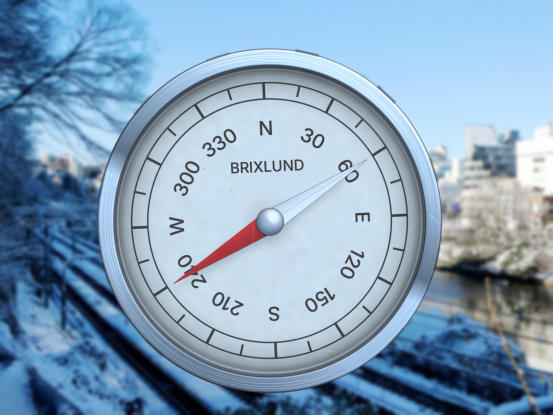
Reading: value=240 unit=°
